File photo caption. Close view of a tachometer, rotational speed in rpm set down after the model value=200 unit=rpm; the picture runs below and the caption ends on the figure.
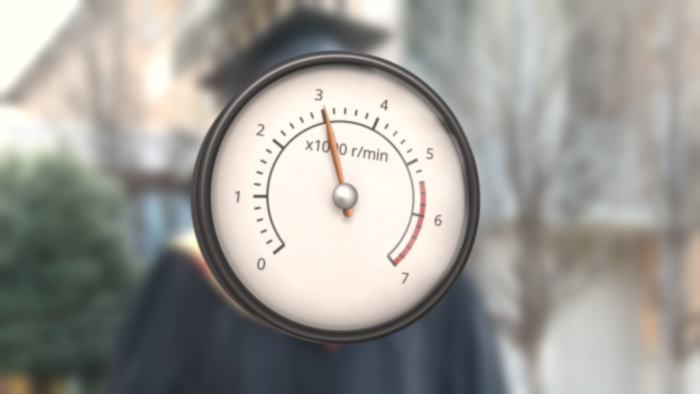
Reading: value=3000 unit=rpm
